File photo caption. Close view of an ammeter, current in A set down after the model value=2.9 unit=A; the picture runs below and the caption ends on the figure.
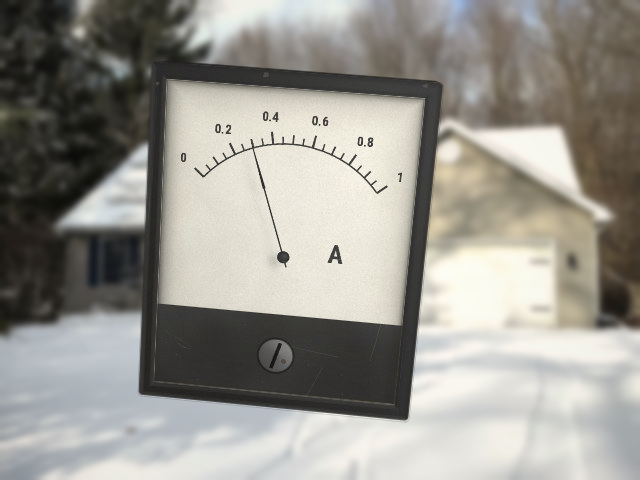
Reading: value=0.3 unit=A
